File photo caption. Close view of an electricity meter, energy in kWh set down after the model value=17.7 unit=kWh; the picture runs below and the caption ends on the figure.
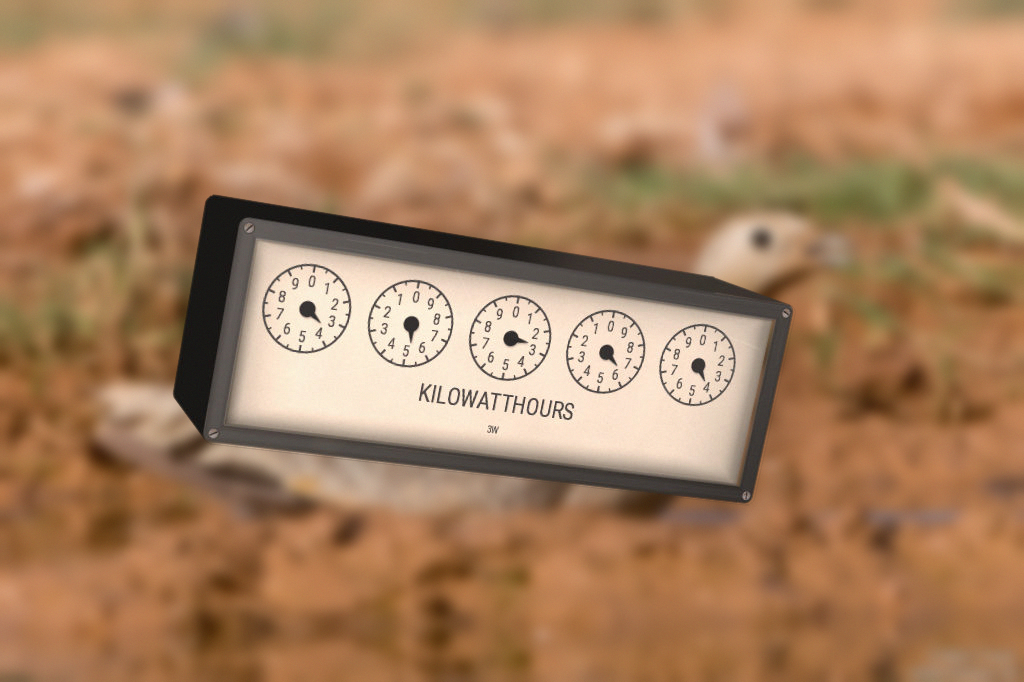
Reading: value=35264 unit=kWh
